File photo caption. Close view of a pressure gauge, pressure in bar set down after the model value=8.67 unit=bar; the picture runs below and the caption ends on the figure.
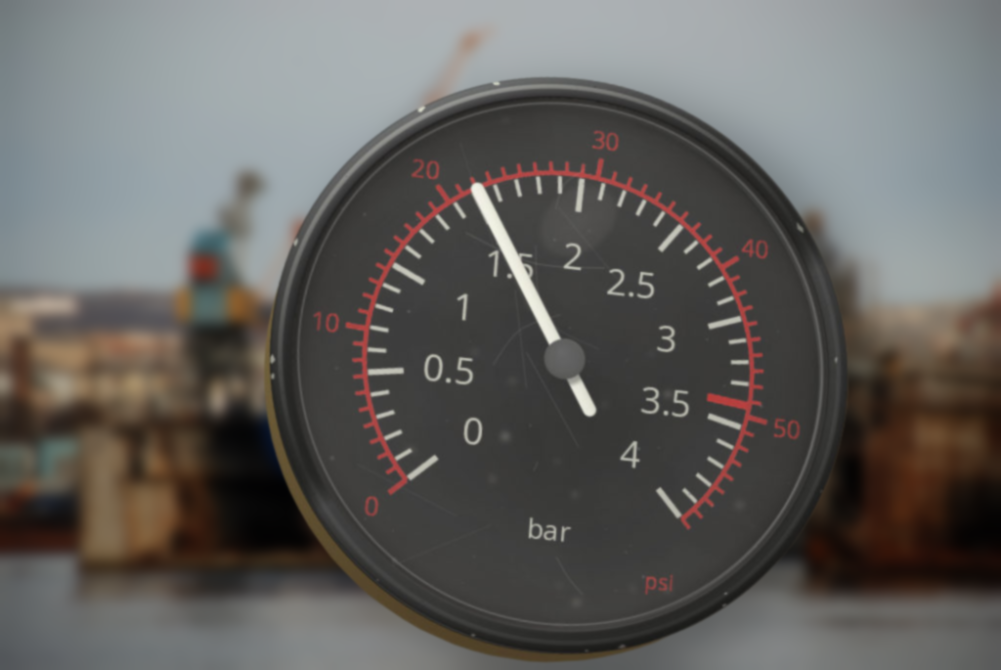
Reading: value=1.5 unit=bar
